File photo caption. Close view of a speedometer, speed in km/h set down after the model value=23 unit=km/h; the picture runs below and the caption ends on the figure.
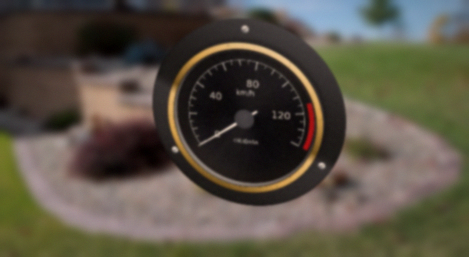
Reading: value=0 unit=km/h
